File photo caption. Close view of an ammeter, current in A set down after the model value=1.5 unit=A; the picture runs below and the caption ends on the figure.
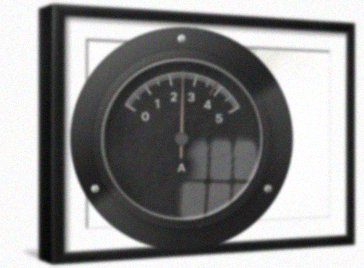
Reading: value=2.5 unit=A
